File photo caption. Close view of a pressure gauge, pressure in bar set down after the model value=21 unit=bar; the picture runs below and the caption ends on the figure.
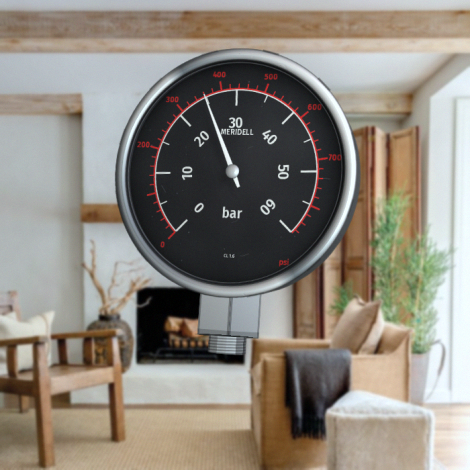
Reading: value=25 unit=bar
